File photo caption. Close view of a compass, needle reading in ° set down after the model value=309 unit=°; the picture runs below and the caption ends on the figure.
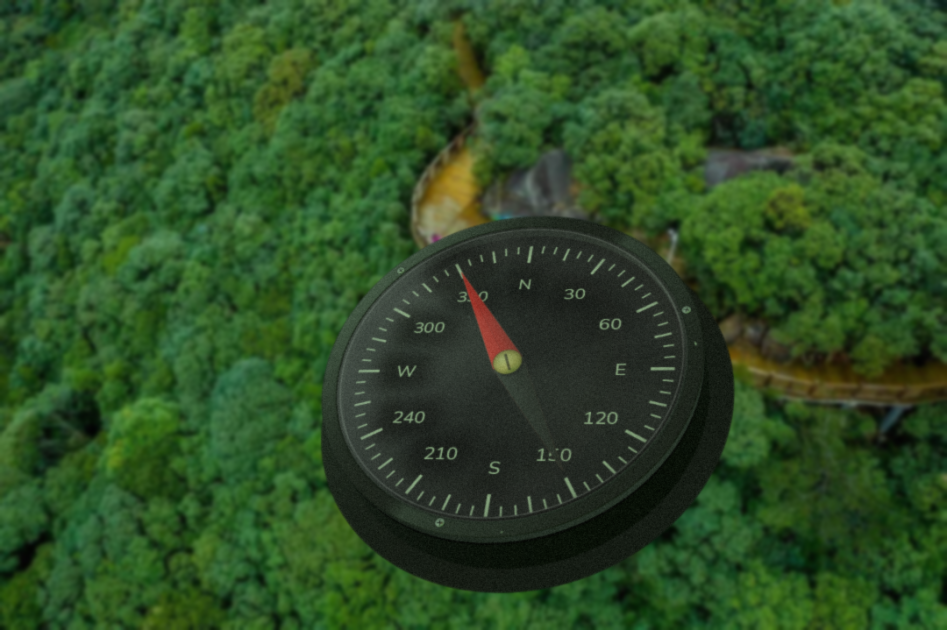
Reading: value=330 unit=°
